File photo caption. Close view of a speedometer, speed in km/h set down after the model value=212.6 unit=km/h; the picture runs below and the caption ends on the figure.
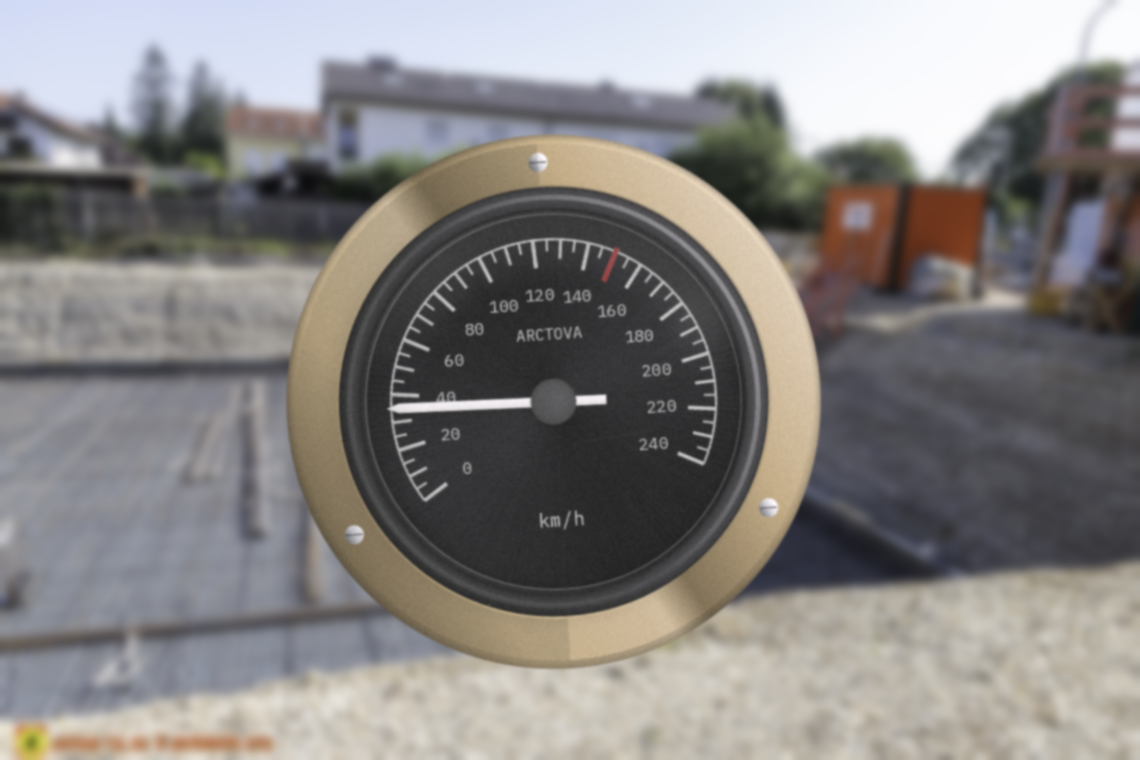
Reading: value=35 unit=km/h
